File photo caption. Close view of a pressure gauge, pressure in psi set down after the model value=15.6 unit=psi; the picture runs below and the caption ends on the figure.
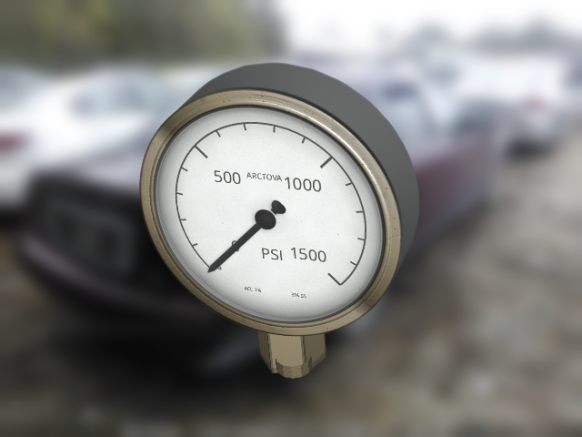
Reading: value=0 unit=psi
